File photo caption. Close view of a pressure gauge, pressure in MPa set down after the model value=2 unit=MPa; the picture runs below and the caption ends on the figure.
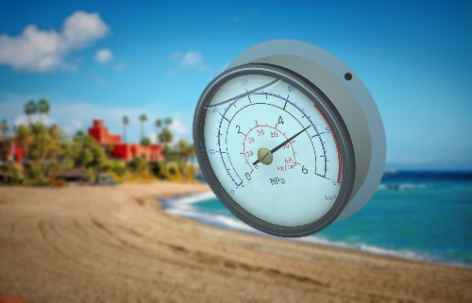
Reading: value=4.75 unit=MPa
